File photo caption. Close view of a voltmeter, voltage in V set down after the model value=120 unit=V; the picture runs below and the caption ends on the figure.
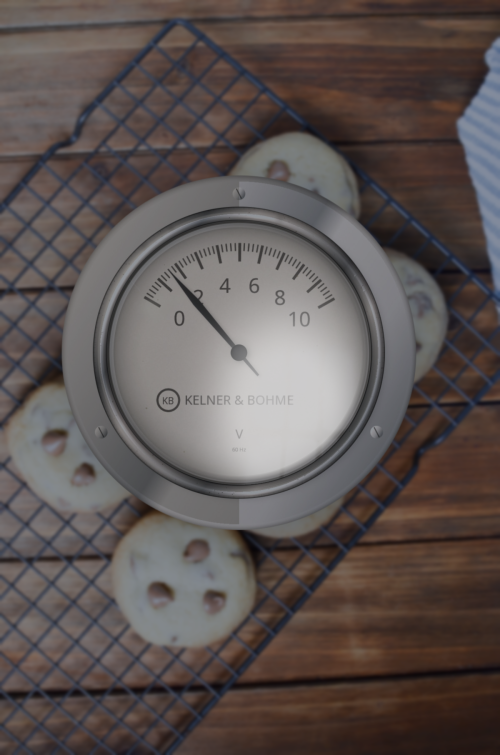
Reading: value=1.6 unit=V
